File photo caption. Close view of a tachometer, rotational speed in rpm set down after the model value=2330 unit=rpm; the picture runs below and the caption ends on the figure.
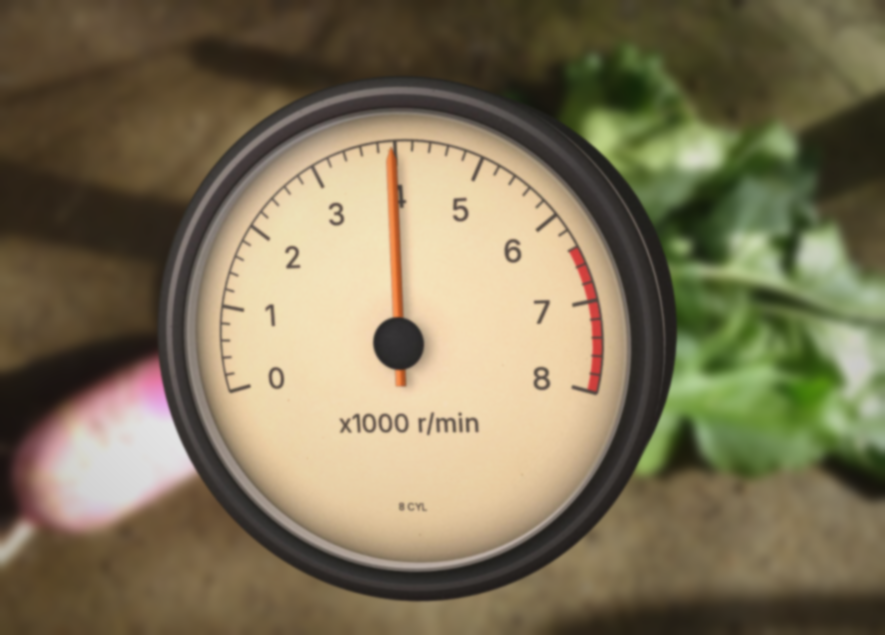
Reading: value=4000 unit=rpm
